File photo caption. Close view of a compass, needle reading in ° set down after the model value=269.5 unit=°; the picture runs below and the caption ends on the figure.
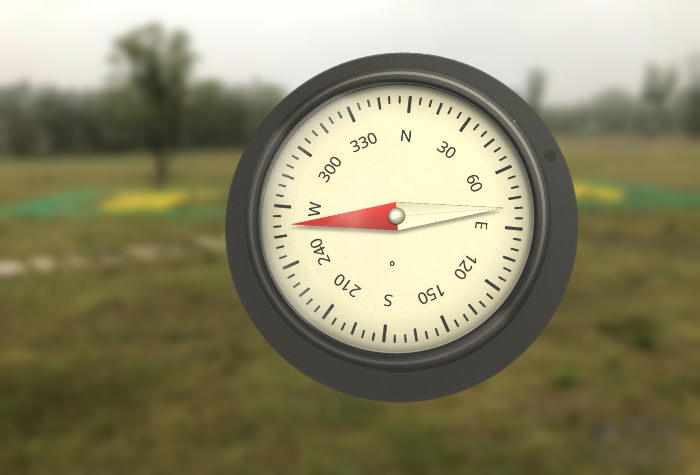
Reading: value=260 unit=°
